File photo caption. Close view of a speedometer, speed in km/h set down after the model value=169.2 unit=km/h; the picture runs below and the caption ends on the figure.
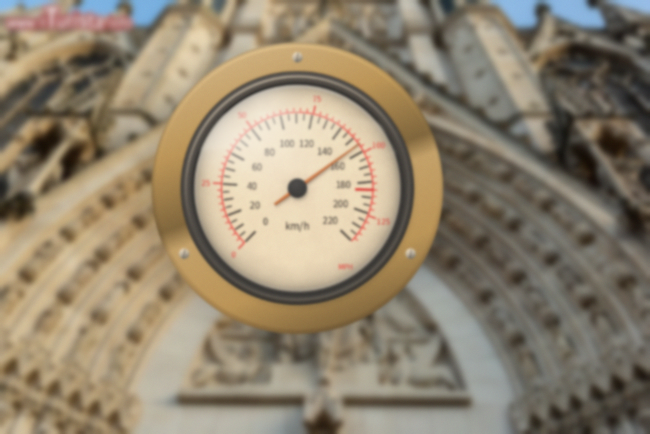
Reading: value=155 unit=km/h
